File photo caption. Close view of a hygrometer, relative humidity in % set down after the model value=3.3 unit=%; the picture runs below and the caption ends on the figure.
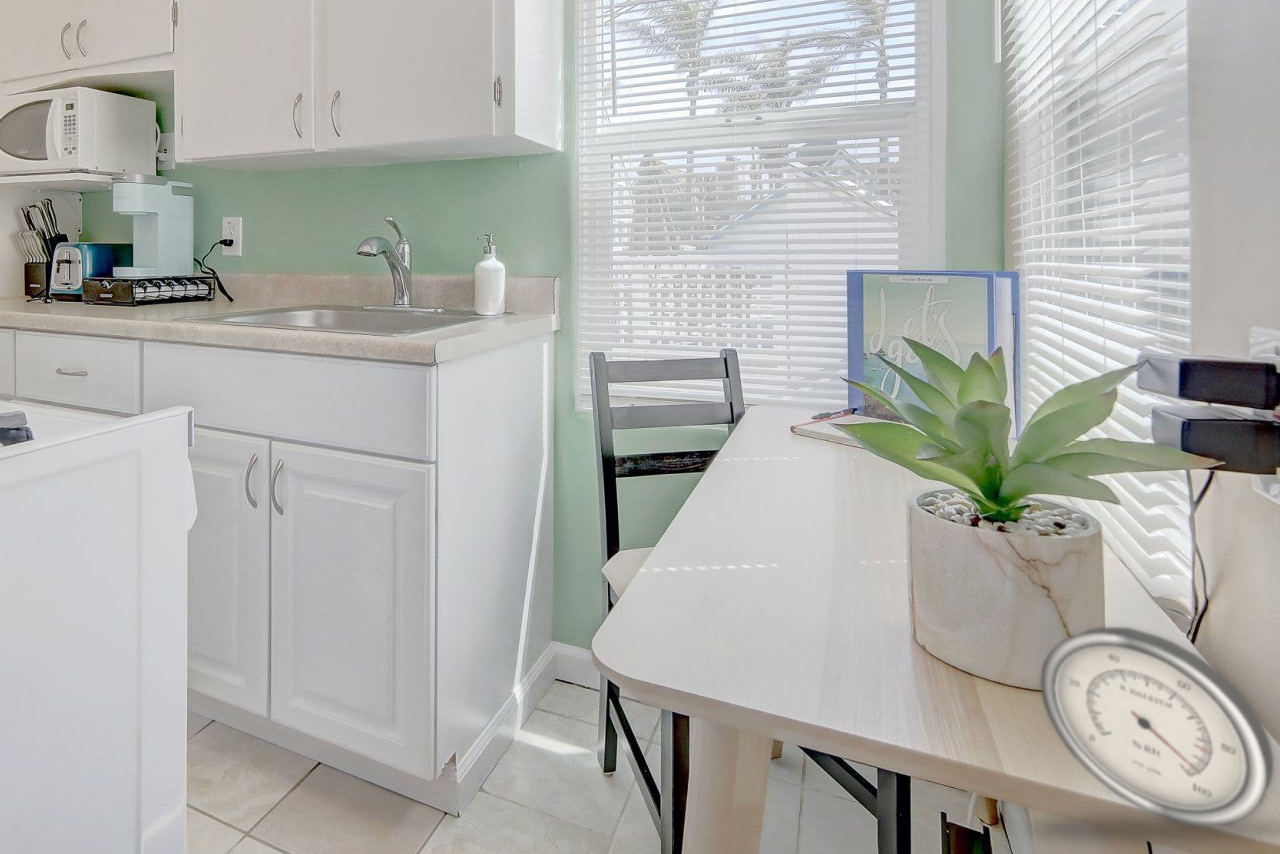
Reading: value=95 unit=%
